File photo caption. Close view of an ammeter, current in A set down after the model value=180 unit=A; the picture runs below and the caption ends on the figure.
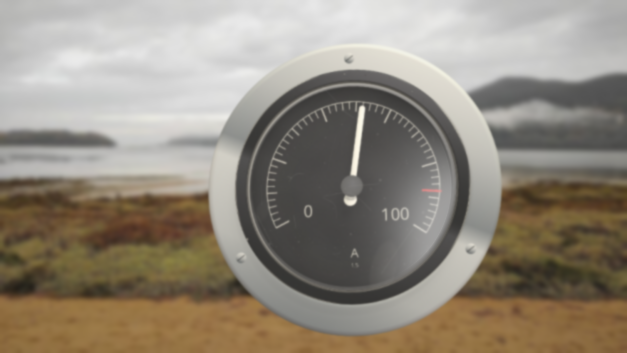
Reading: value=52 unit=A
